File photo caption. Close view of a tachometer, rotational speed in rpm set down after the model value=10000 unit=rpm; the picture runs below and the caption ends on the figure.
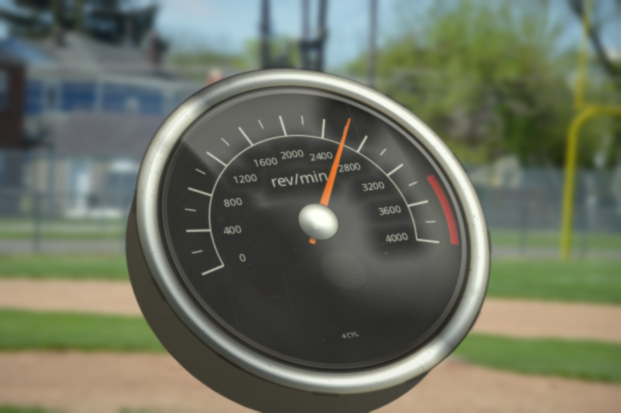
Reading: value=2600 unit=rpm
